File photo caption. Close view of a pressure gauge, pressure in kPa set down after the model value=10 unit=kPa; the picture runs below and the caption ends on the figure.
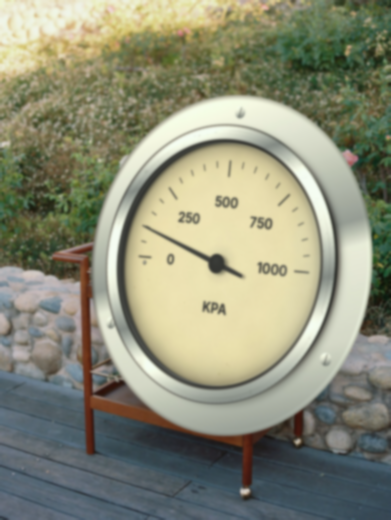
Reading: value=100 unit=kPa
